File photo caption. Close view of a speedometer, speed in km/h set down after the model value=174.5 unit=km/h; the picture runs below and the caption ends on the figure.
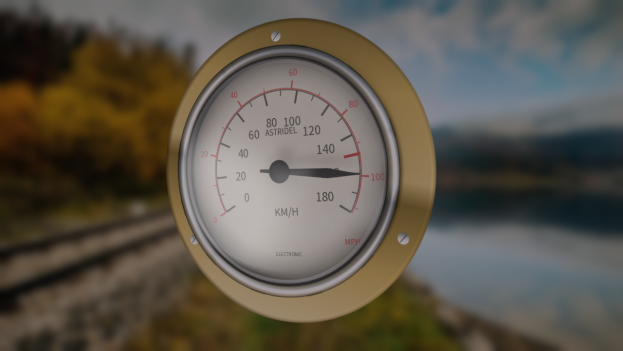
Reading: value=160 unit=km/h
